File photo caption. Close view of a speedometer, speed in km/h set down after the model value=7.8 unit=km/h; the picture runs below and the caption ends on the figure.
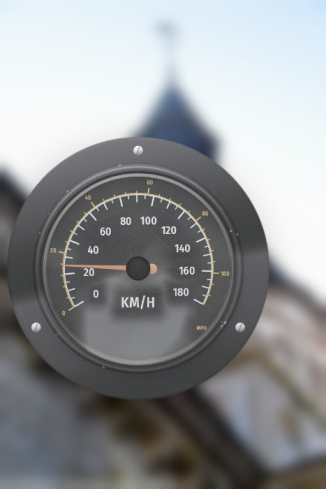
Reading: value=25 unit=km/h
